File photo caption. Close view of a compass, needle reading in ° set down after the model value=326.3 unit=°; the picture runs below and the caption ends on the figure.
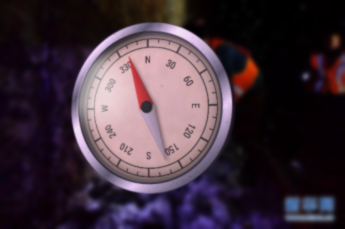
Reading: value=340 unit=°
